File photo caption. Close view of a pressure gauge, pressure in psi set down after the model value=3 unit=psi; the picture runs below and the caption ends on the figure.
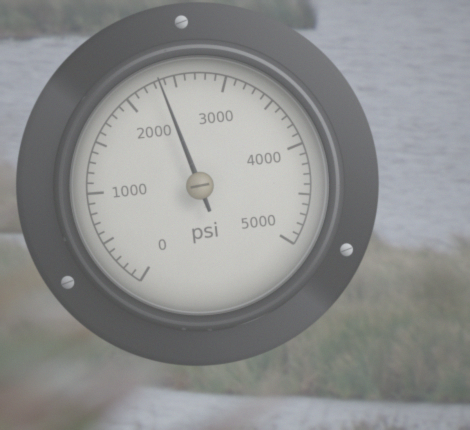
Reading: value=2350 unit=psi
